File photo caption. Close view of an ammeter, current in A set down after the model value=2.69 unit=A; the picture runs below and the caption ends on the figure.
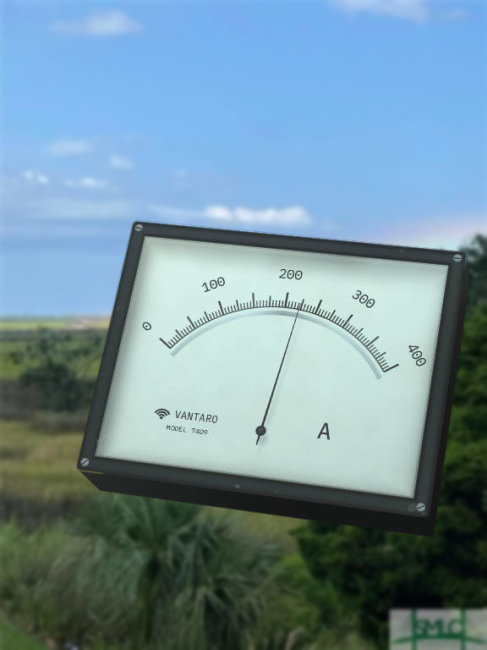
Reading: value=225 unit=A
